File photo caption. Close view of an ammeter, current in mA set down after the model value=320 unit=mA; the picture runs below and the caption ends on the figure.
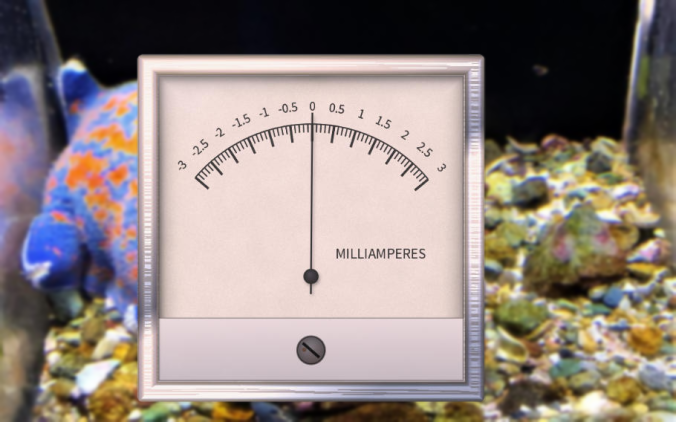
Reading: value=0 unit=mA
